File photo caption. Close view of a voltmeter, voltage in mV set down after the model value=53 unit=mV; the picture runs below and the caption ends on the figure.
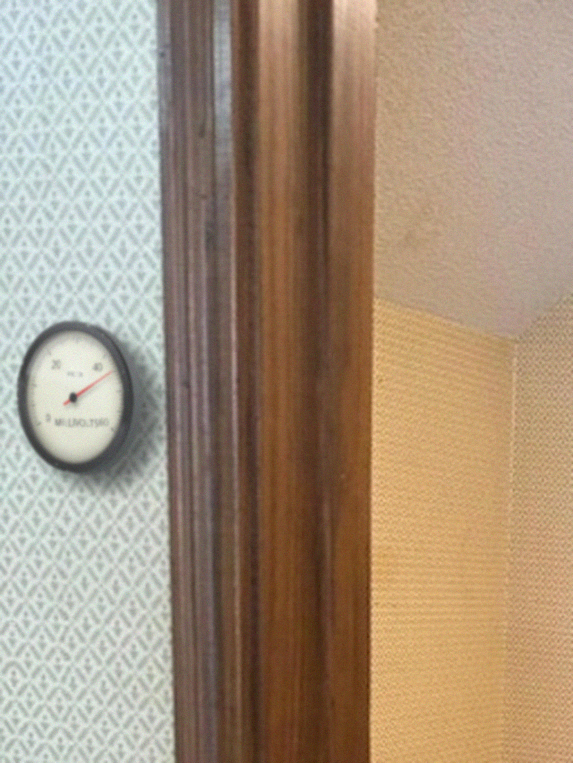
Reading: value=45 unit=mV
